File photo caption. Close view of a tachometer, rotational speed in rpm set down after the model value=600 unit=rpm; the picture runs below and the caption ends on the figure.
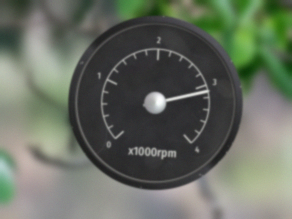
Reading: value=3100 unit=rpm
